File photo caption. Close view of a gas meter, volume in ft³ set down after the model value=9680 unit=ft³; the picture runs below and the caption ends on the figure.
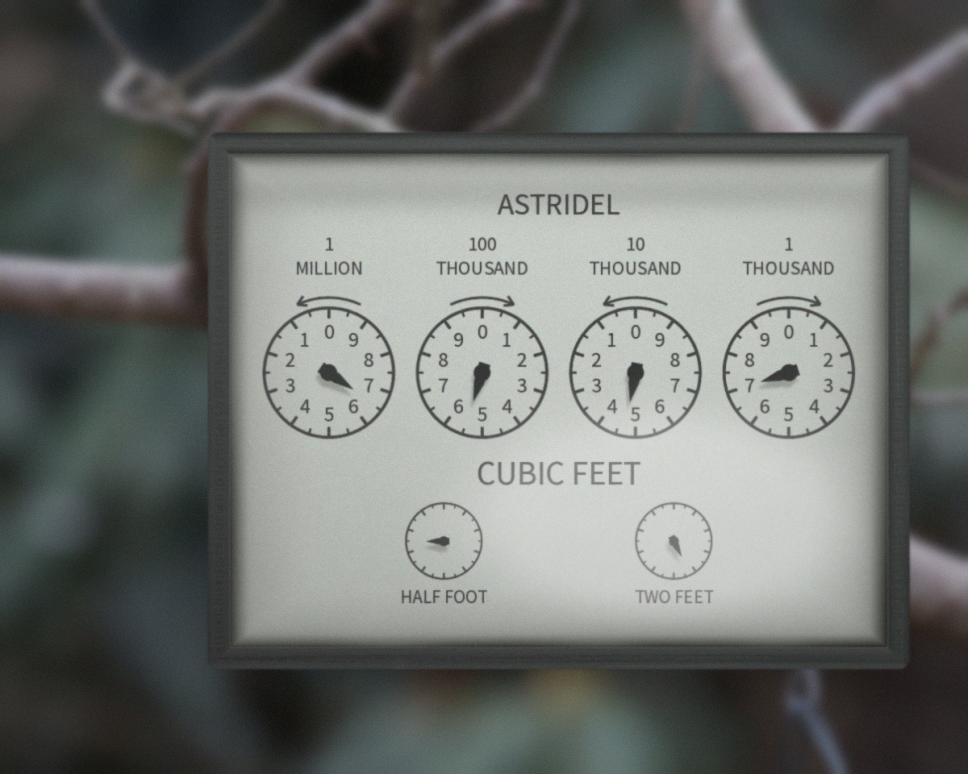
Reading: value=654700 unit=ft³
